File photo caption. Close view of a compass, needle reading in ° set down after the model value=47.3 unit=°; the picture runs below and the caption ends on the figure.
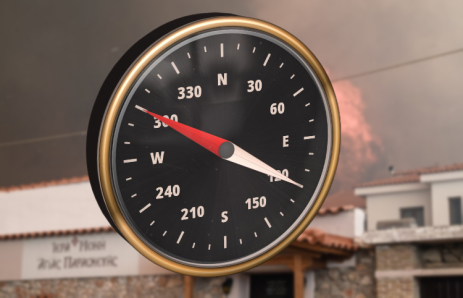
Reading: value=300 unit=°
